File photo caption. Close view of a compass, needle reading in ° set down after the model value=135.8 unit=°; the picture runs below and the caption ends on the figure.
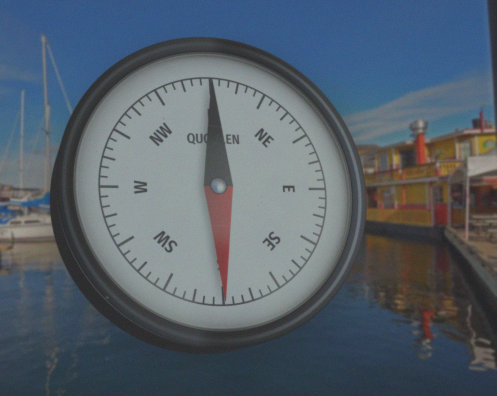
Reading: value=180 unit=°
